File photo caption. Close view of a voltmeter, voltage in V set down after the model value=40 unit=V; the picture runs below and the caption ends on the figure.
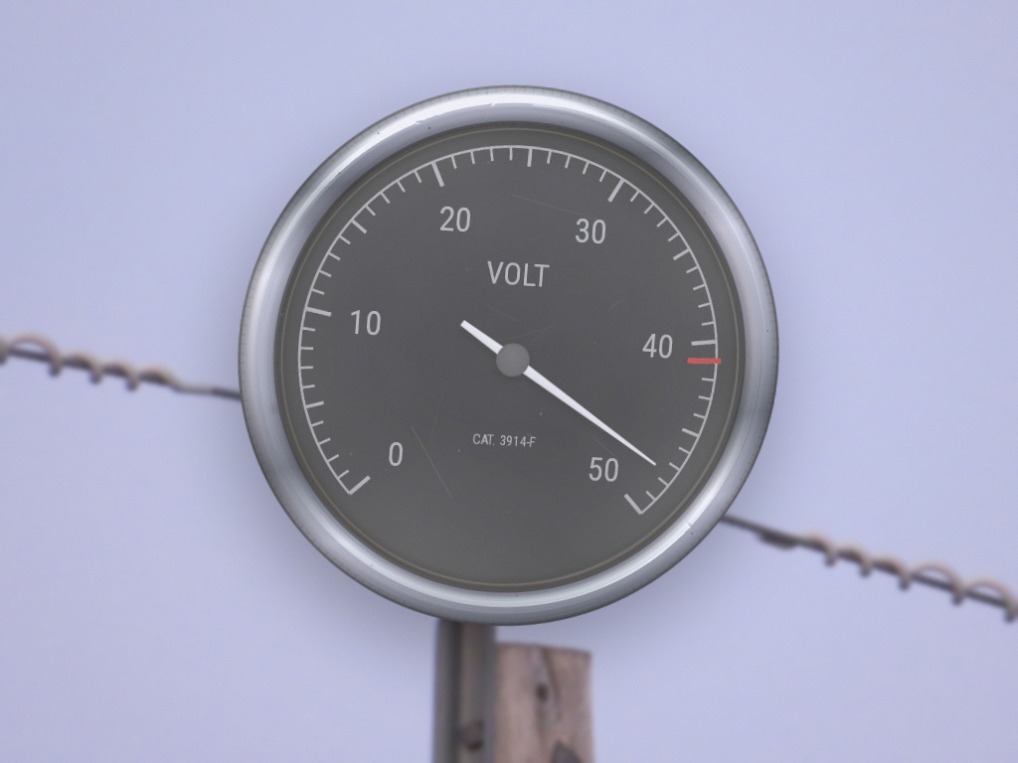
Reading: value=47.5 unit=V
